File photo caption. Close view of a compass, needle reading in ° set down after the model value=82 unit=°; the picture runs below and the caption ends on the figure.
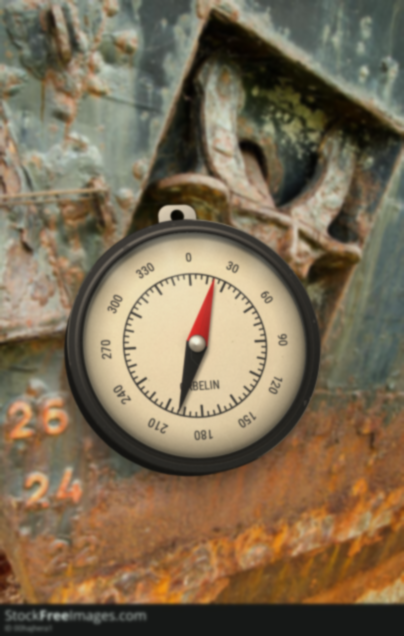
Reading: value=20 unit=°
